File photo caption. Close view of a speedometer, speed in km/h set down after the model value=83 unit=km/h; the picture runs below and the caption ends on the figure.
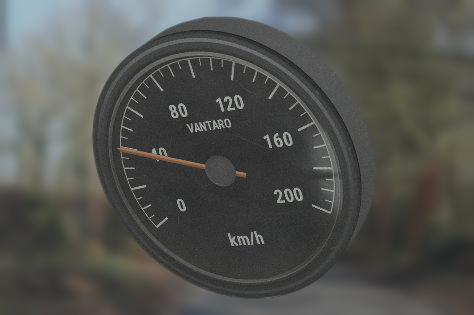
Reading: value=40 unit=km/h
